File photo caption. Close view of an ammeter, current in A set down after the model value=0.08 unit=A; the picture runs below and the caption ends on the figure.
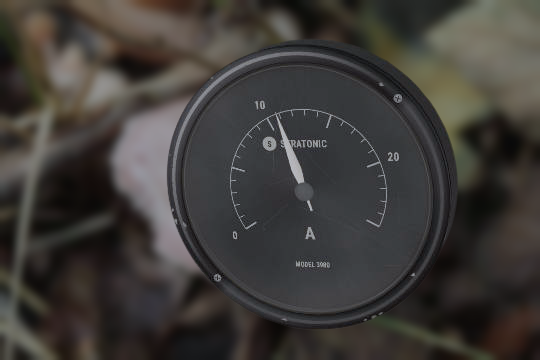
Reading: value=11 unit=A
